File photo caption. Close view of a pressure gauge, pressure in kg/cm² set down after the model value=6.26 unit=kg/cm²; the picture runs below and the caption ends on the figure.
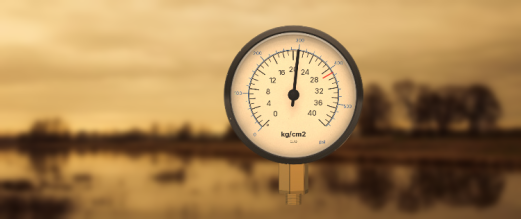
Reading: value=21 unit=kg/cm²
